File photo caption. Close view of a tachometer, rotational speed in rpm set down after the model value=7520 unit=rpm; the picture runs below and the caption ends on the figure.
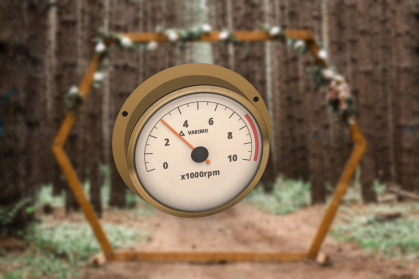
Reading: value=3000 unit=rpm
